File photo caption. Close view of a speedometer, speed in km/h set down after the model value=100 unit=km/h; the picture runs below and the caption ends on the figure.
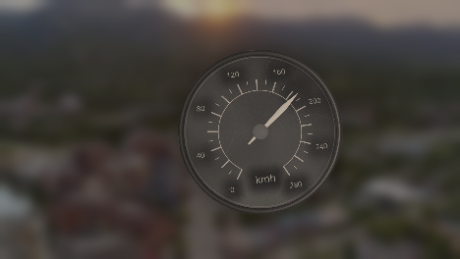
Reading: value=185 unit=km/h
